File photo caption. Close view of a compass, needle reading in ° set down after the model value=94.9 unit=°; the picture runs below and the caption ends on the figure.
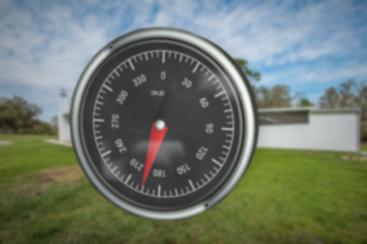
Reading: value=195 unit=°
